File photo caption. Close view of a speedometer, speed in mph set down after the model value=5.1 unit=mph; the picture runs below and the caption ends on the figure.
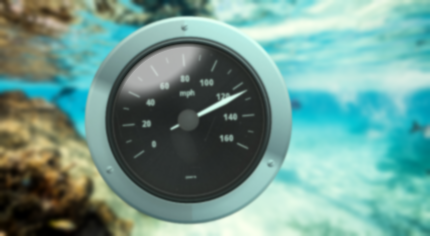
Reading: value=125 unit=mph
